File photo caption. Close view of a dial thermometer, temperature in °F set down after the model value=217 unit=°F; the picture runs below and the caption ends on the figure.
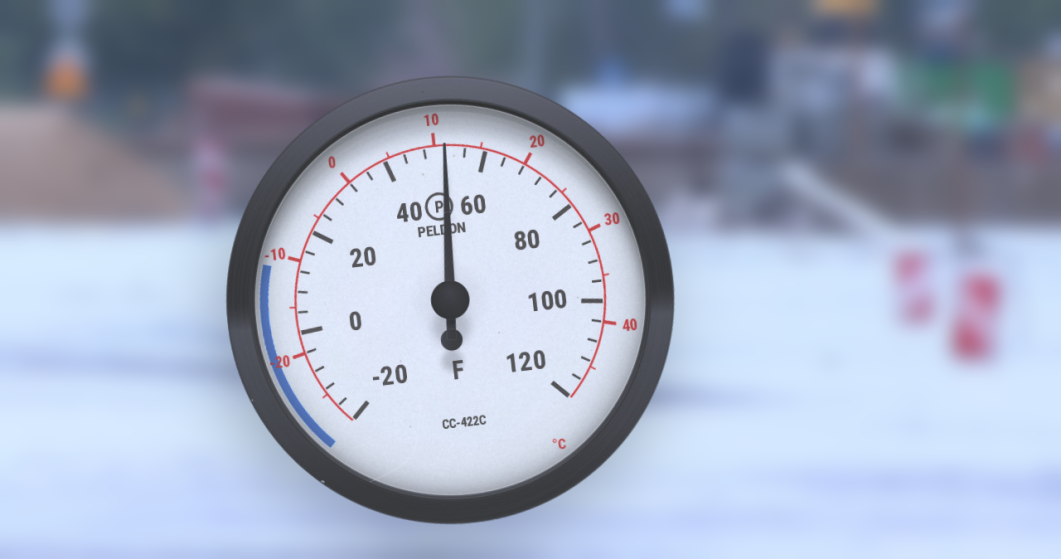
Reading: value=52 unit=°F
